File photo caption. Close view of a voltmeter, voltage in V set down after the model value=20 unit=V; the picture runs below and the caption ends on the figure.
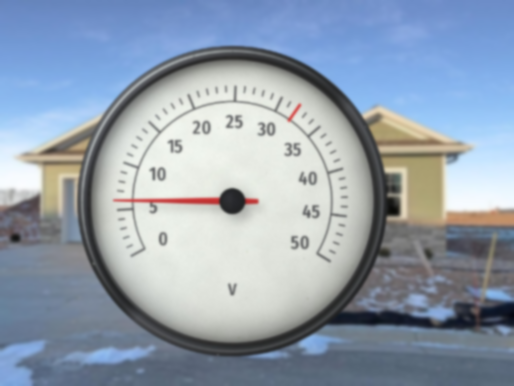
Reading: value=6 unit=V
